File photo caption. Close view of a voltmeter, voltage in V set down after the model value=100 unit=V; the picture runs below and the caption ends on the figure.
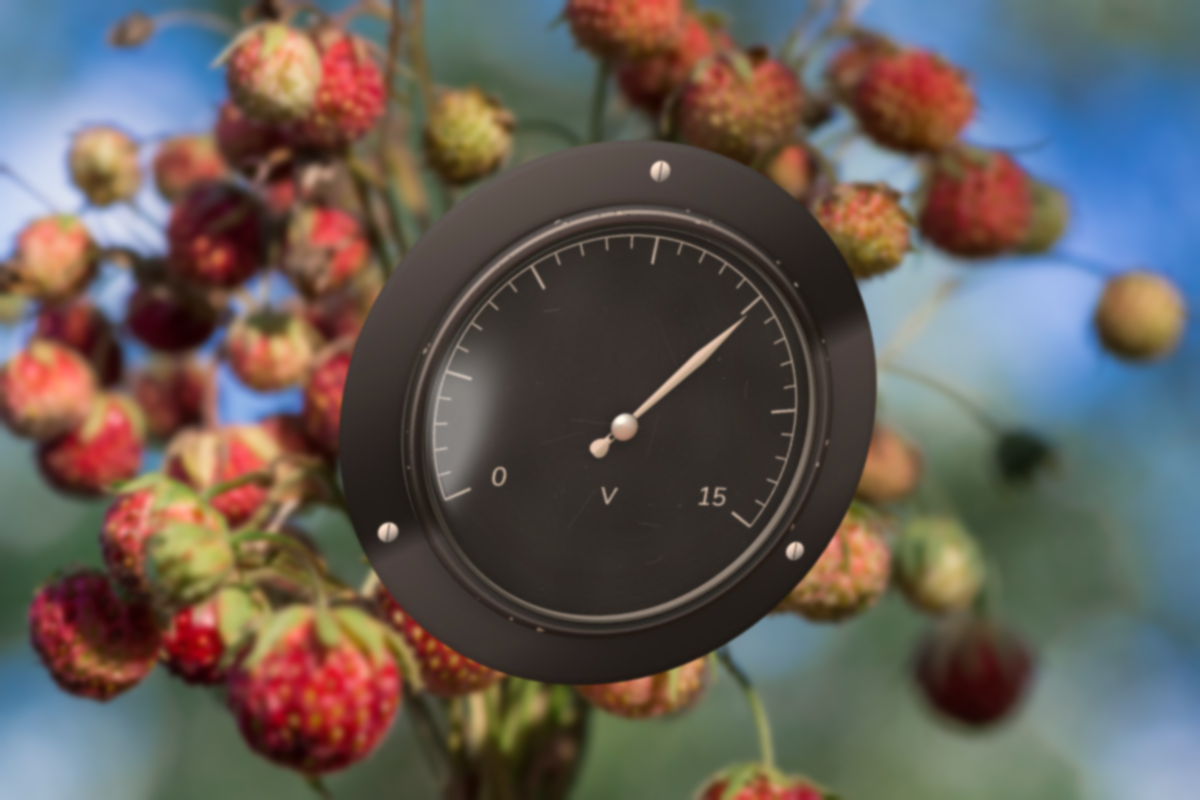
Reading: value=10 unit=V
